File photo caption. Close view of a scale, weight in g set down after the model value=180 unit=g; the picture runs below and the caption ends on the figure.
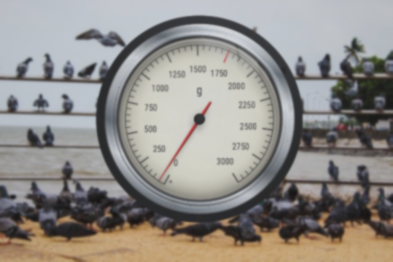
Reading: value=50 unit=g
